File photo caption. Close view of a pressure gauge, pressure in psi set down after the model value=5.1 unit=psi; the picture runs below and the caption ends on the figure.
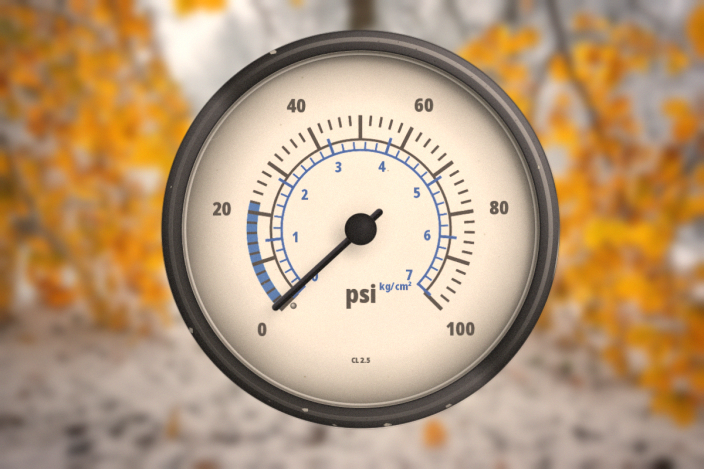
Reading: value=1 unit=psi
